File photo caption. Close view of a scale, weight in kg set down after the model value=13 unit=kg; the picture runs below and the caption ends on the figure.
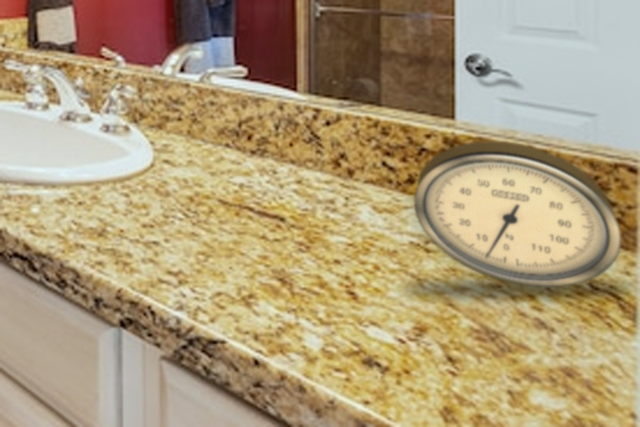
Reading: value=5 unit=kg
